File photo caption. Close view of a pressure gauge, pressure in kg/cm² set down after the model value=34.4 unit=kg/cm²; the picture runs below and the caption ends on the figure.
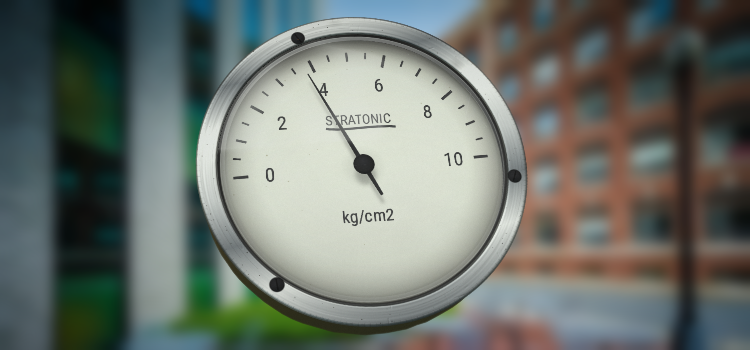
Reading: value=3.75 unit=kg/cm²
